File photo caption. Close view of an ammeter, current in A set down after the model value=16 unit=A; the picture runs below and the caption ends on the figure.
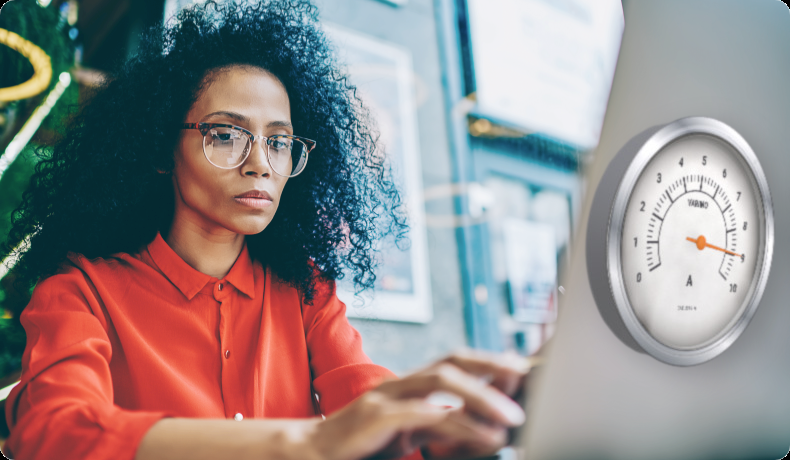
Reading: value=9 unit=A
